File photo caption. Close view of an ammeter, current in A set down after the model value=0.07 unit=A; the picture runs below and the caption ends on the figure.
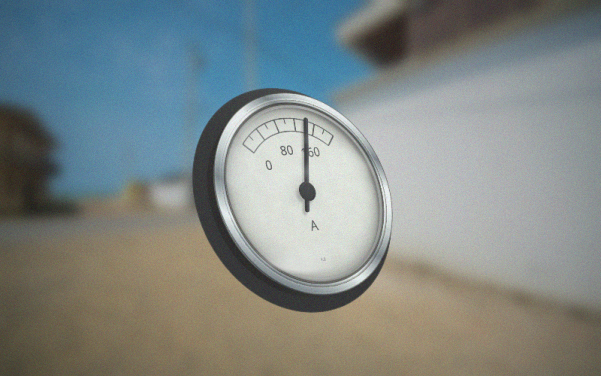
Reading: value=140 unit=A
